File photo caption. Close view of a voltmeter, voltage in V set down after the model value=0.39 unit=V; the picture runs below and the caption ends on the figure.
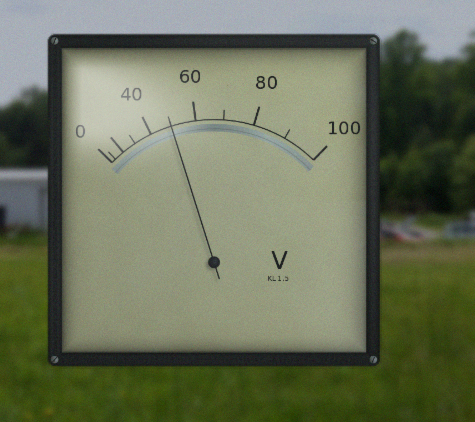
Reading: value=50 unit=V
